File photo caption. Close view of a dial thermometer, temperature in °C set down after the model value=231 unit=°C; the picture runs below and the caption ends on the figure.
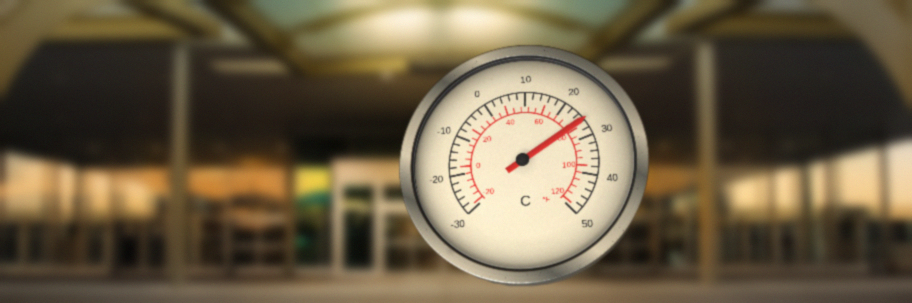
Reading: value=26 unit=°C
